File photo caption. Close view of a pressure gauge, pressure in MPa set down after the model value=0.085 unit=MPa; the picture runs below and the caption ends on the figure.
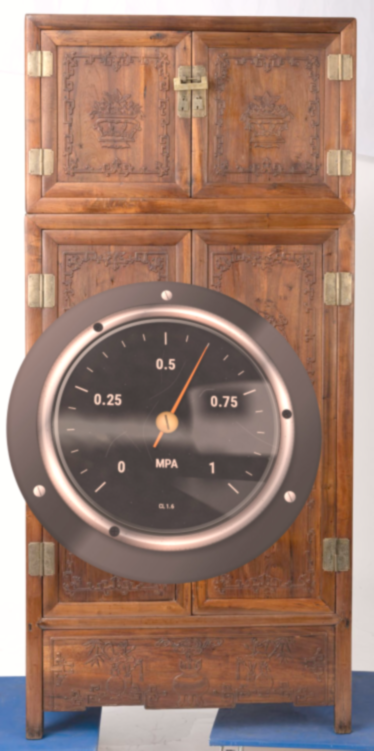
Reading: value=0.6 unit=MPa
